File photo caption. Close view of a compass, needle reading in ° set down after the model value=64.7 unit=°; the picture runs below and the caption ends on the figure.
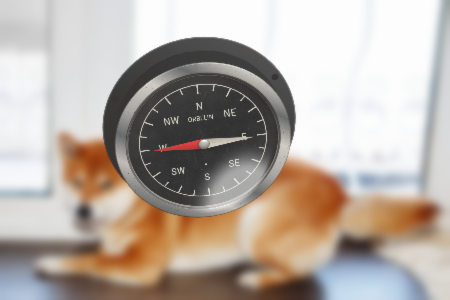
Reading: value=270 unit=°
